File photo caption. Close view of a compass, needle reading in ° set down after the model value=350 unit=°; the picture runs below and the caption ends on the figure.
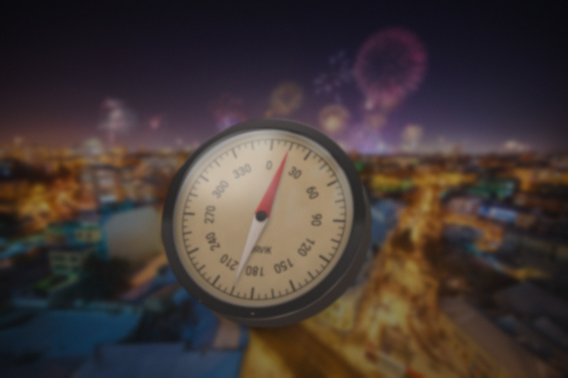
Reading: value=15 unit=°
